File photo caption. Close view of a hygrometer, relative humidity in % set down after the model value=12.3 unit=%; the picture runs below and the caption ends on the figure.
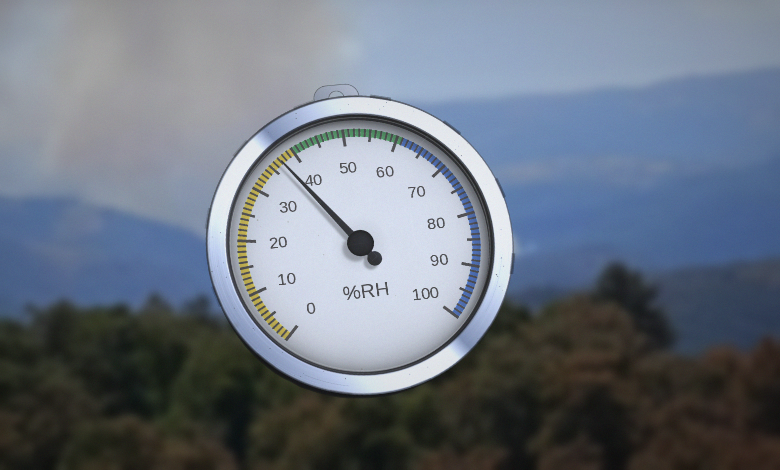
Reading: value=37 unit=%
